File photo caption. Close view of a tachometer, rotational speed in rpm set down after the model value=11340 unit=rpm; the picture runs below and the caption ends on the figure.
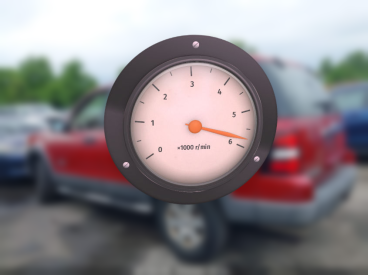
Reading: value=5750 unit=rpm
